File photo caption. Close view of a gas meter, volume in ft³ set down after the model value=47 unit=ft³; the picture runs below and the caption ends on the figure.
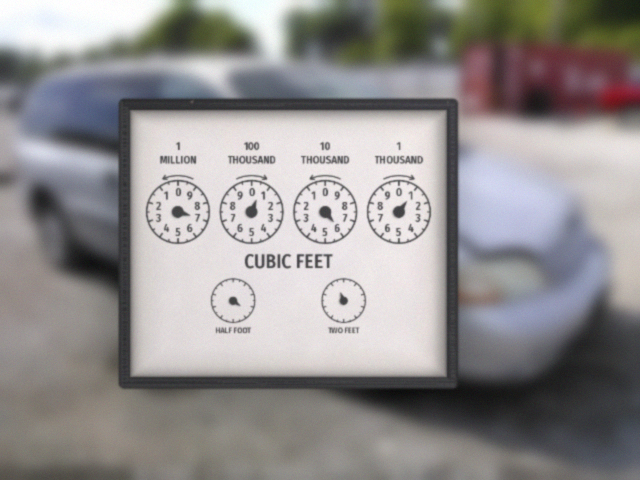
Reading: value=706100 unit=ft³
